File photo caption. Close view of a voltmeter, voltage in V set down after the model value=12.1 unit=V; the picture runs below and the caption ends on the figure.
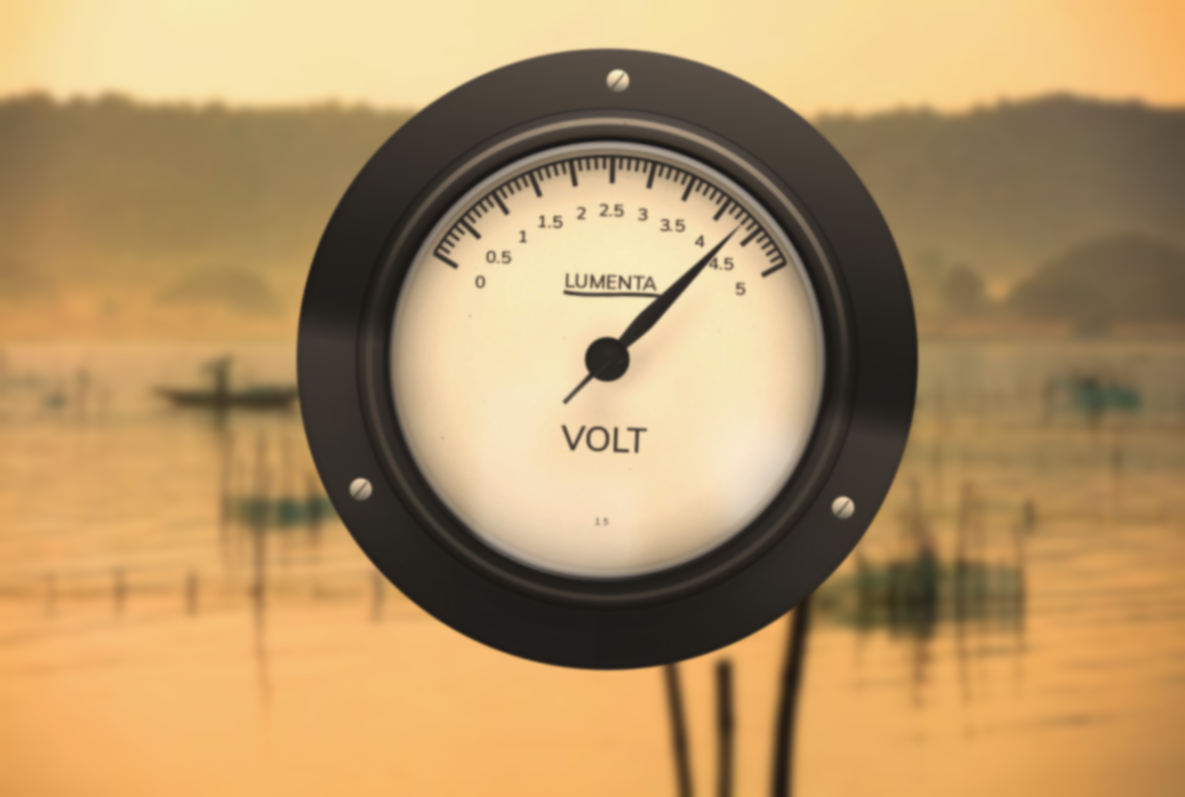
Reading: value=4.3 unit=V
